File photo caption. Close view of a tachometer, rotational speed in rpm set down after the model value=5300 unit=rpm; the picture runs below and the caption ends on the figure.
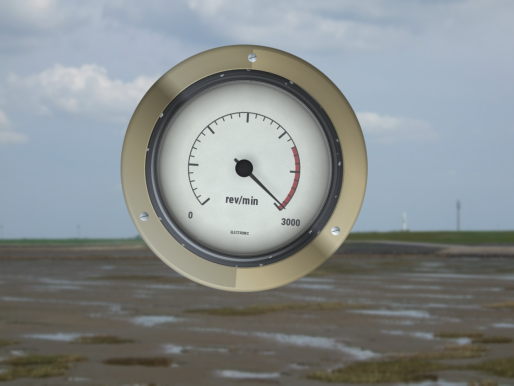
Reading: value=2950 unit=rpm
